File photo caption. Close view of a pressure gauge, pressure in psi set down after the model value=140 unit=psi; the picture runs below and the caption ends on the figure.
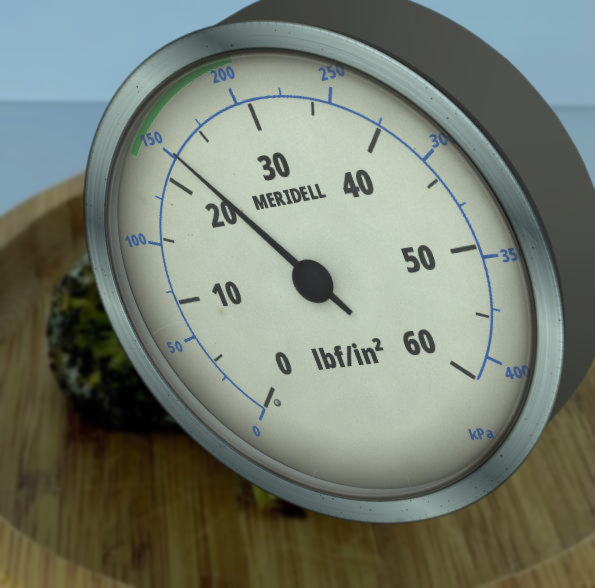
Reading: value=22.5 unit=psi
